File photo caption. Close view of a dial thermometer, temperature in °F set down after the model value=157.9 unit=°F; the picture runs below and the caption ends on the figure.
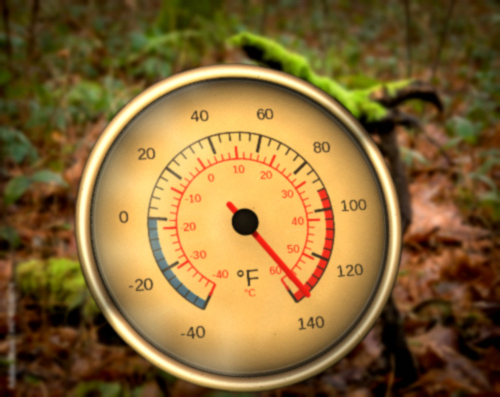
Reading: value=136 unit=°F
